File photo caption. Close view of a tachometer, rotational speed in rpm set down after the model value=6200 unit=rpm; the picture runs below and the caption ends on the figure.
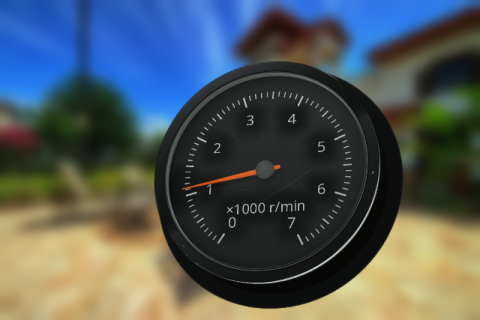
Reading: value=1100 unit=rpm
